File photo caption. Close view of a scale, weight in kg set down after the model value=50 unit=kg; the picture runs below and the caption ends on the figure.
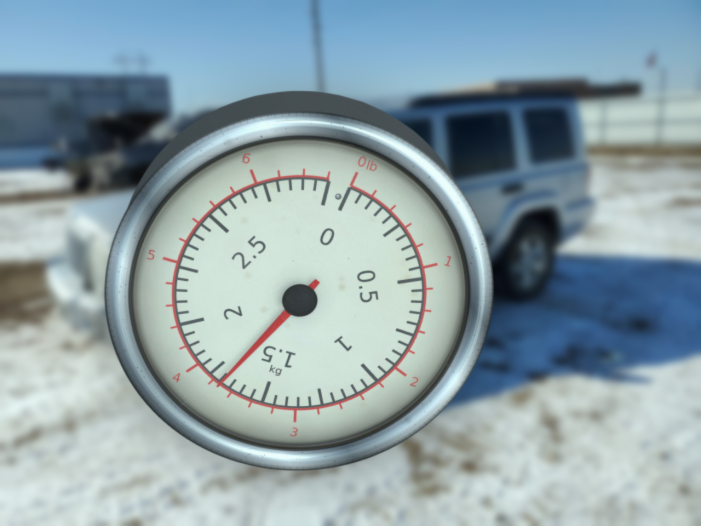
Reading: value=1.7 unit=kg
